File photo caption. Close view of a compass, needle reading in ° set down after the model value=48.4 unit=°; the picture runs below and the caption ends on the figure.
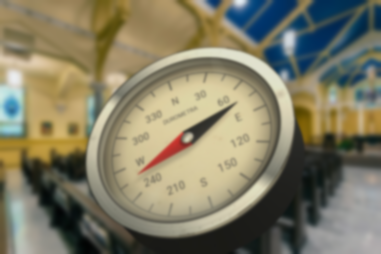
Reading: value=255 unit=°
